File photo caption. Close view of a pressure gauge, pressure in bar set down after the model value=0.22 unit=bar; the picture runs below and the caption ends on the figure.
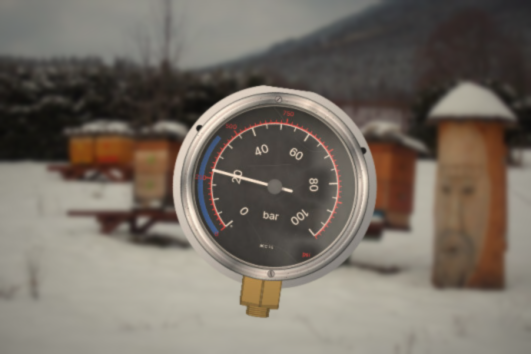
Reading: value=20 unit=bar
